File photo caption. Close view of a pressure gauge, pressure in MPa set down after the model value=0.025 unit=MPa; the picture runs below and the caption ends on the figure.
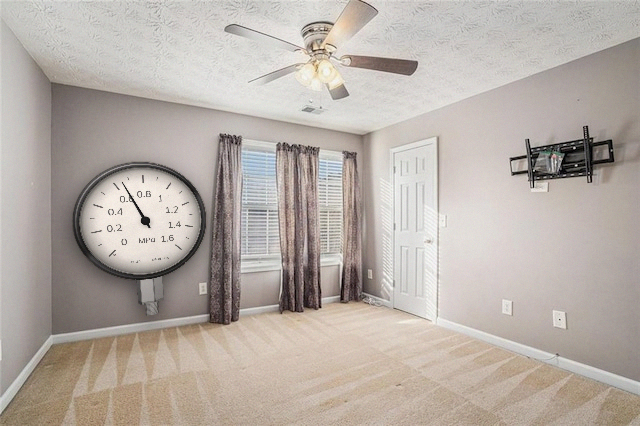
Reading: value=0.65 unit=MPa
